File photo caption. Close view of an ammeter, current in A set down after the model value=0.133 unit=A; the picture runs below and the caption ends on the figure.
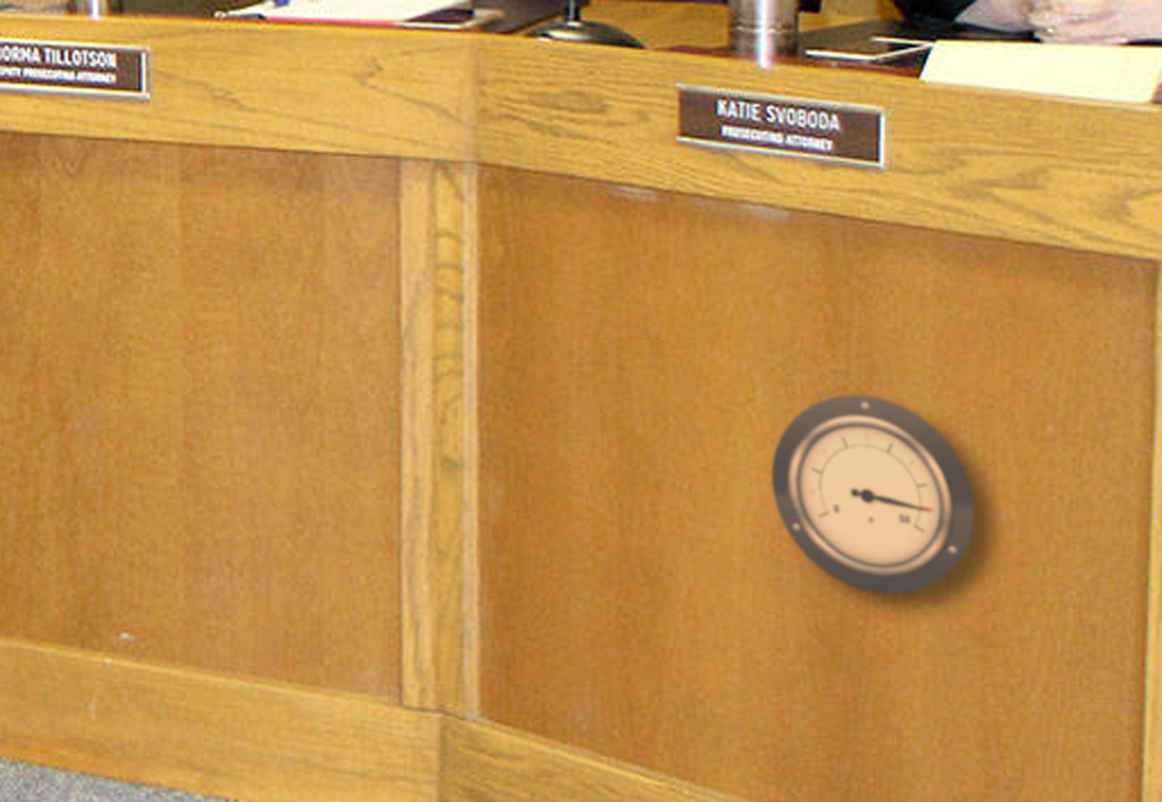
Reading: value=45 unit=A
